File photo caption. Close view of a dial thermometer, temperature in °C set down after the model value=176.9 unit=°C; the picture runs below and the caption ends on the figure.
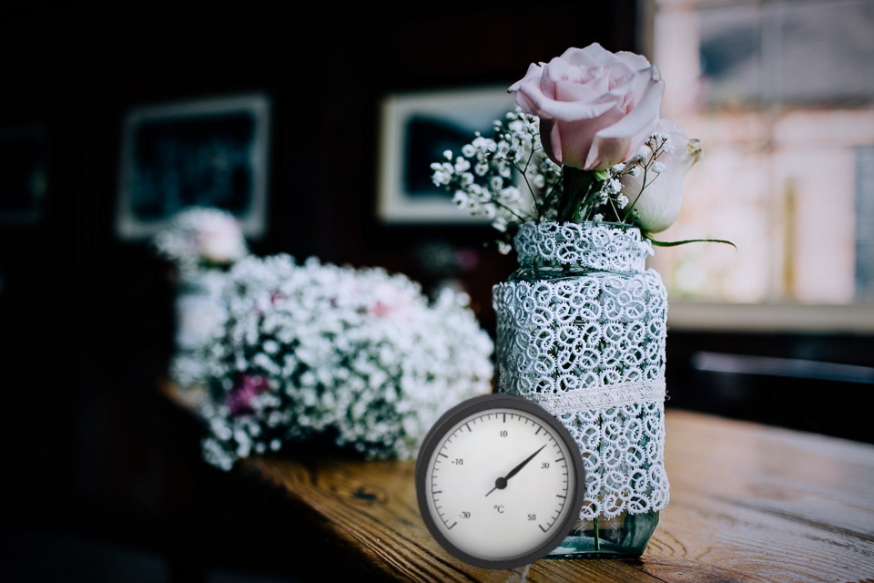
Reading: value=24 unit=°C
